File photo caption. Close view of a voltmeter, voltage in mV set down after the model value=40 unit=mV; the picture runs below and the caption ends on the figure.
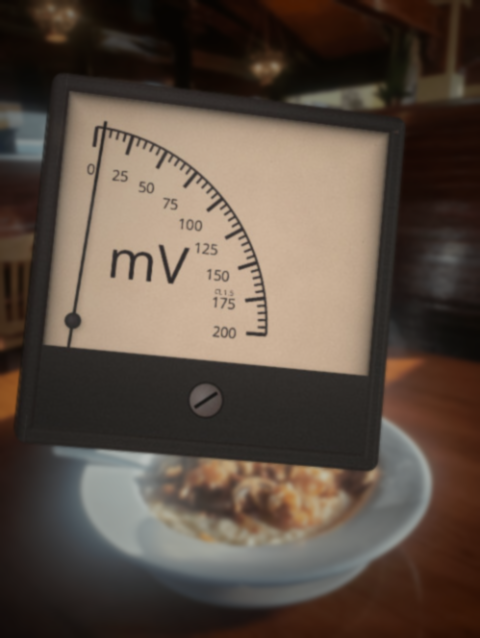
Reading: value=5 unit=mV
